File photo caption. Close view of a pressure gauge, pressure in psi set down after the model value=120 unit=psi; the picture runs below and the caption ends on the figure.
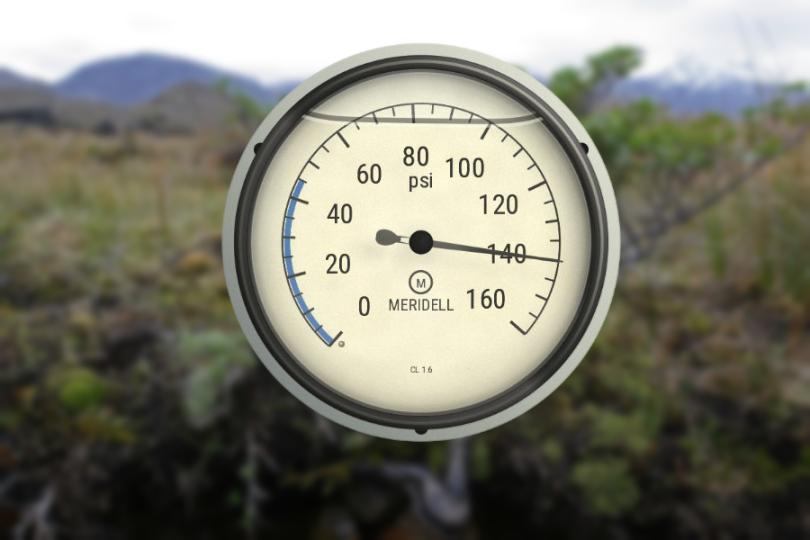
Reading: value=140 unit=psi
